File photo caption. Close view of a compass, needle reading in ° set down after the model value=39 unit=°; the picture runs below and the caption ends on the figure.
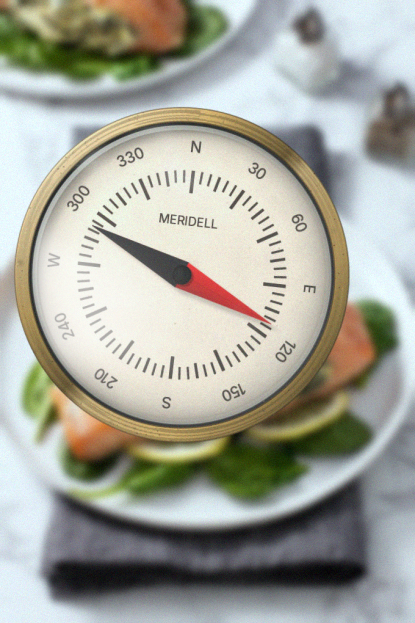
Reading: value=112.5 unit=°
